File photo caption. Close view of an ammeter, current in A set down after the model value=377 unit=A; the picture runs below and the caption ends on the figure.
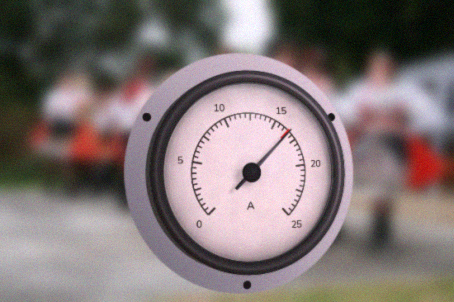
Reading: value=16.5 unit=A
